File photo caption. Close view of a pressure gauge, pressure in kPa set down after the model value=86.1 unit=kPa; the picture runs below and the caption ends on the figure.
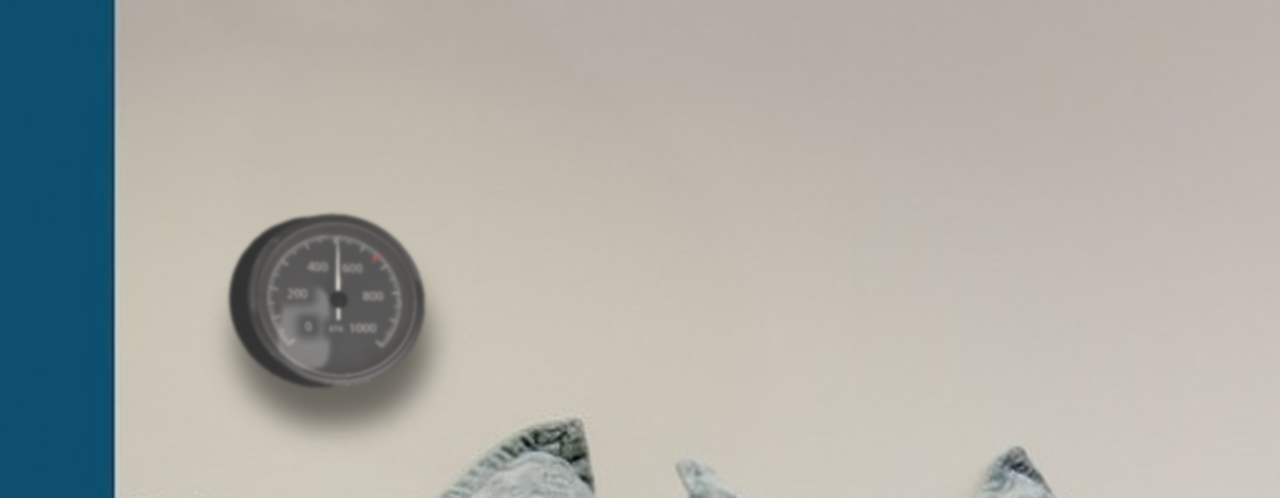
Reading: value=500 unit=kPa
